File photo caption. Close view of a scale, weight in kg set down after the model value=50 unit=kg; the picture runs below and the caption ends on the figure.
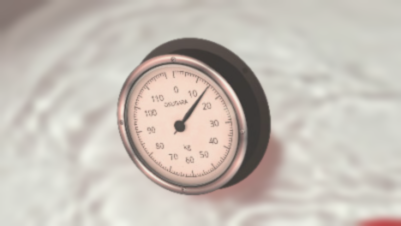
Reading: value=15 unit=kg
